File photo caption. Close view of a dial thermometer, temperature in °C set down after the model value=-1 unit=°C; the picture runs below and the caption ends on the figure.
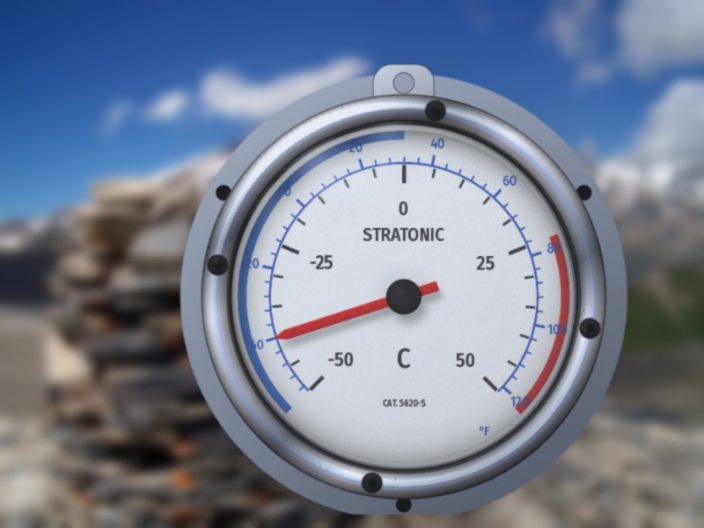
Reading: value=-40 unit=°C
